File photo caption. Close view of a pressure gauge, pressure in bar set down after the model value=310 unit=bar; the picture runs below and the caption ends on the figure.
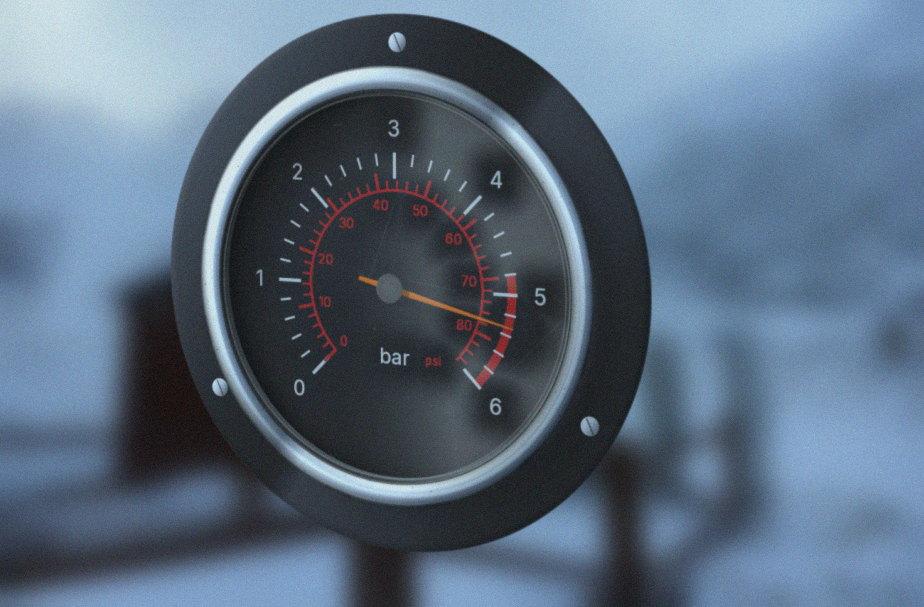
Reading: value=5.3 unit=bar
